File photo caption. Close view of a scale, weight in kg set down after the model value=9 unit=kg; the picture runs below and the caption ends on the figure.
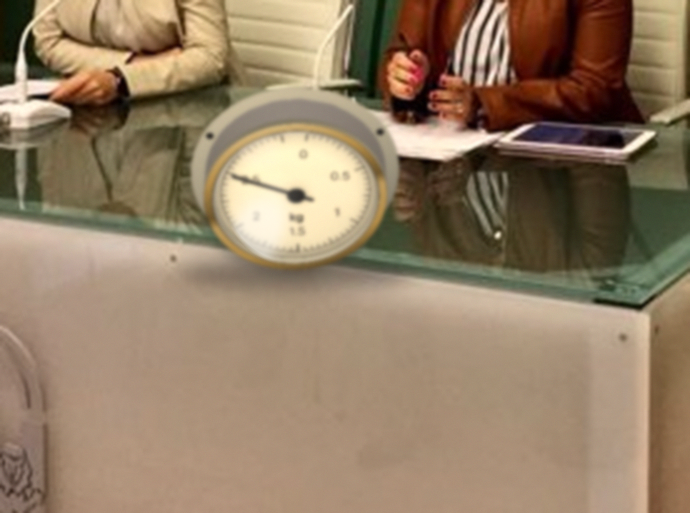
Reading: value=2.5 unit=kg
